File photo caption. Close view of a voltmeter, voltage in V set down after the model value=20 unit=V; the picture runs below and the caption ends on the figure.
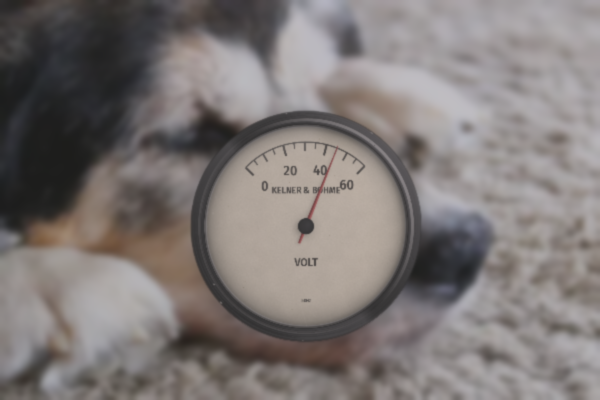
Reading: value=45 unit=V
